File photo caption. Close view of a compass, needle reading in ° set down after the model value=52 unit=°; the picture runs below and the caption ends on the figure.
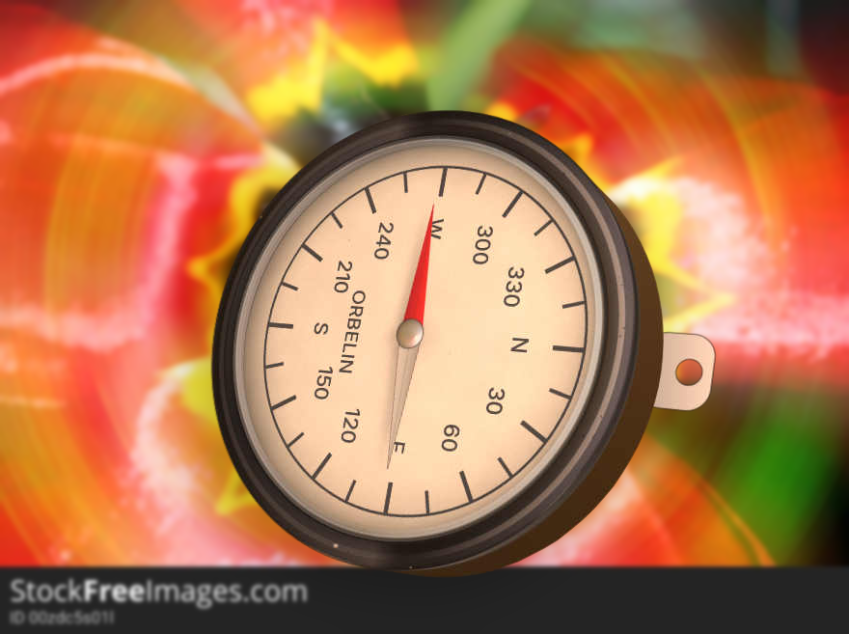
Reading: value=270 unit=°
